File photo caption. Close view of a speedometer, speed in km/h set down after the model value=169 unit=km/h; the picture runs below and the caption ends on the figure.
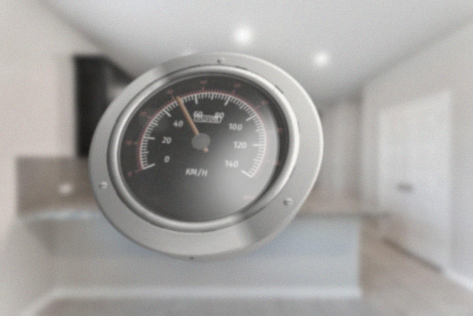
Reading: value=50 unit=km/h
